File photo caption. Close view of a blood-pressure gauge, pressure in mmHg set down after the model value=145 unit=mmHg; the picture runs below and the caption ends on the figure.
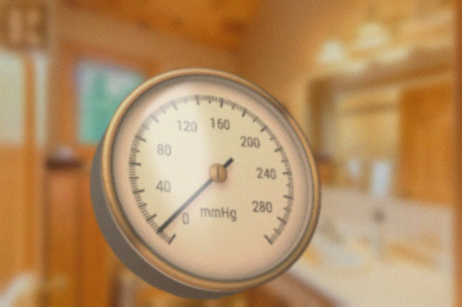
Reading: value=10 unit=mmHg
